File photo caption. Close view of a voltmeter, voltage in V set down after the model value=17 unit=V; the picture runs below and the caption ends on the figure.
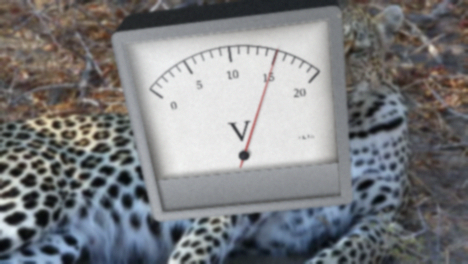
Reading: value=15 unit=V
